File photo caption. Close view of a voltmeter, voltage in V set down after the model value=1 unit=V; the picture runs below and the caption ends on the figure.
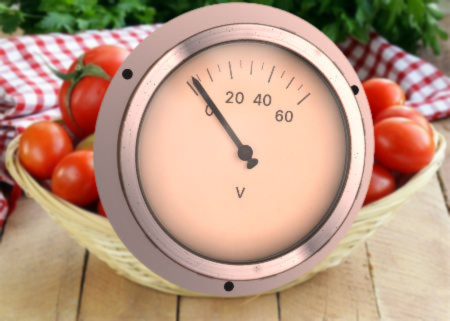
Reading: value=2.5 unit=V
